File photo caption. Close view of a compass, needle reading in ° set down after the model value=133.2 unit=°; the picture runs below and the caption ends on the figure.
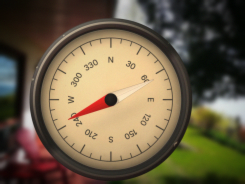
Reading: value=245 unit=°
